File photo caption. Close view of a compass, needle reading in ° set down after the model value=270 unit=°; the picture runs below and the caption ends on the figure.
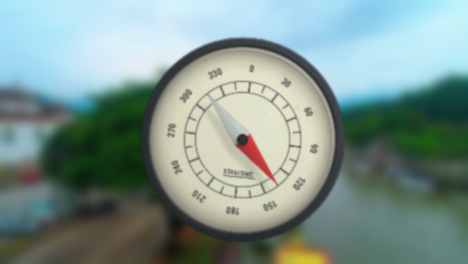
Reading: value=135 unit=°
